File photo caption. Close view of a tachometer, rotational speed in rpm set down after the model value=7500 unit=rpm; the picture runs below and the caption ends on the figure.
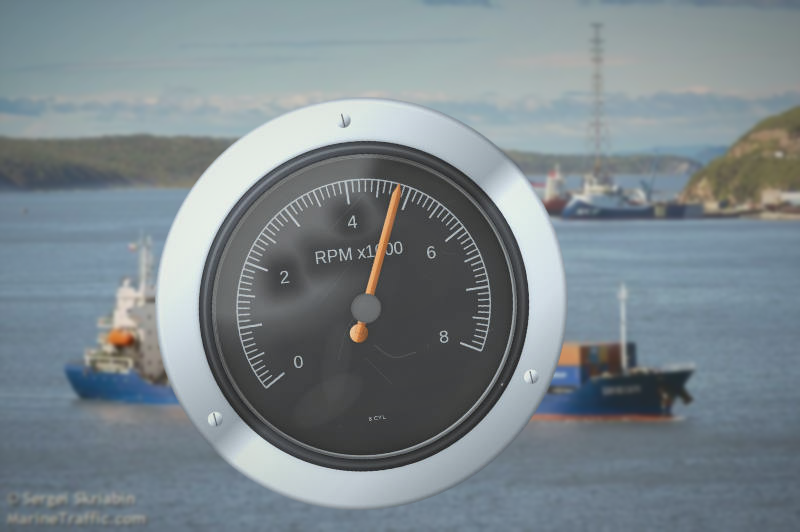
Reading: value=4800 unit=rpm
